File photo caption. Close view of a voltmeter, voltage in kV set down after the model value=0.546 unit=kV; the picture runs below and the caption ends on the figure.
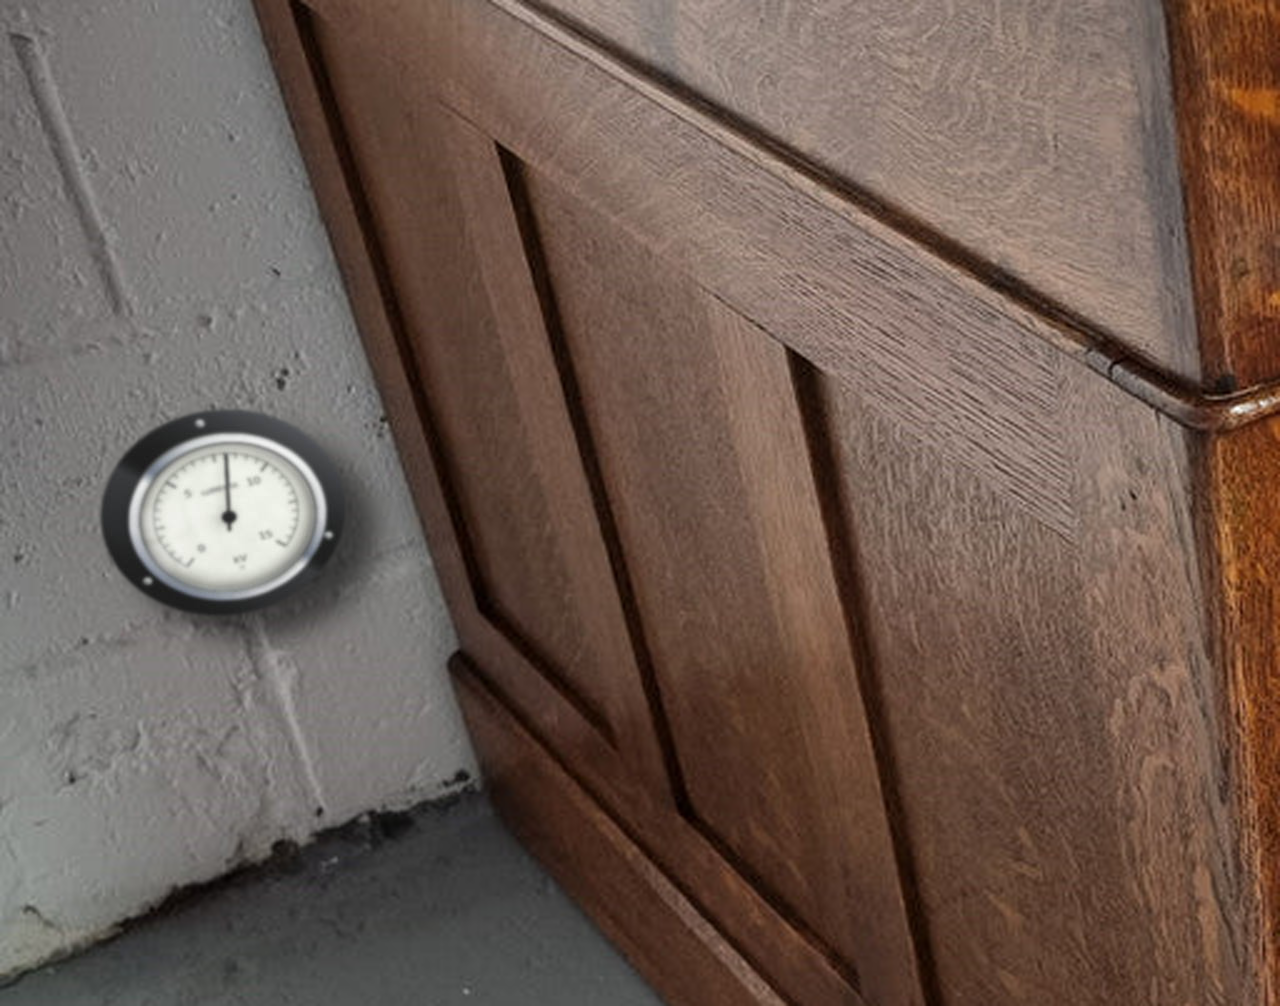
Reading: value=8 unit=kV
